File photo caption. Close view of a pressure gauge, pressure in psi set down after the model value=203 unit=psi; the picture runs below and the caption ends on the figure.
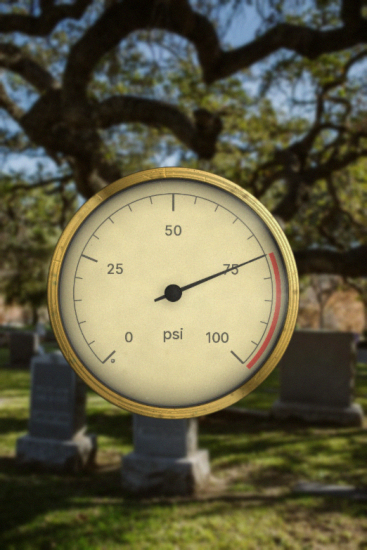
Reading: value=75 unit=psi
